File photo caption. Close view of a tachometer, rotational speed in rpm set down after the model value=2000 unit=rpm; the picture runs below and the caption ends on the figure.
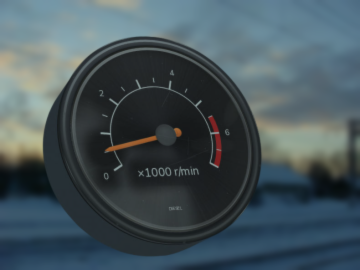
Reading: value=500 unit=rpm
